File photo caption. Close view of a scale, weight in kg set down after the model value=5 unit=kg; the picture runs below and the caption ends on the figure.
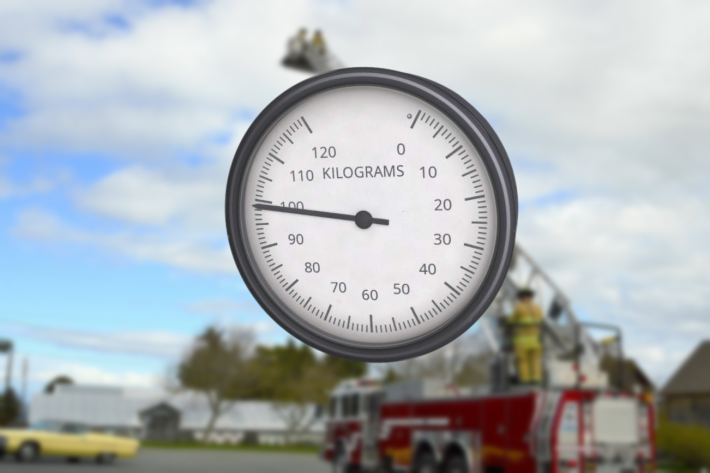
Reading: value=99 unit=kg
